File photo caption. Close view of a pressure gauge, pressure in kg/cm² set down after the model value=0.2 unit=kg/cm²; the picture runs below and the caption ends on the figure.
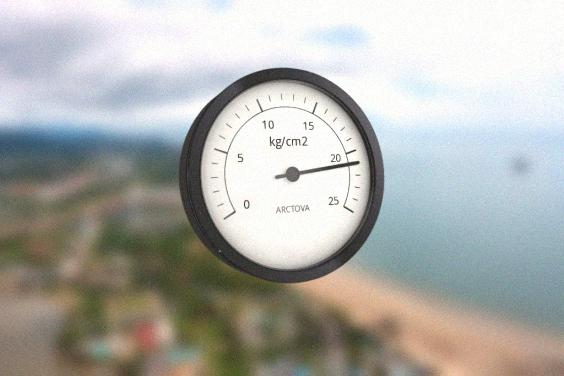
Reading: value=21 unit=kg/cm²
